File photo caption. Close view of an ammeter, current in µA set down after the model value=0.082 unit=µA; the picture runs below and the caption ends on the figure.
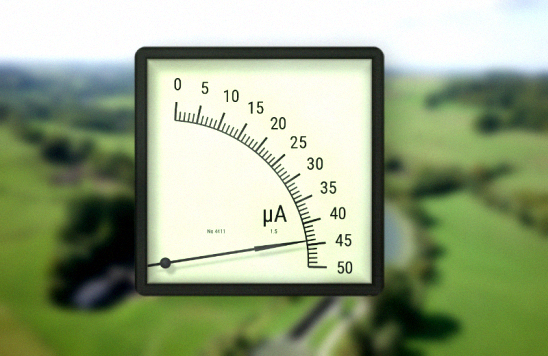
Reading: value=44 unit=µA
